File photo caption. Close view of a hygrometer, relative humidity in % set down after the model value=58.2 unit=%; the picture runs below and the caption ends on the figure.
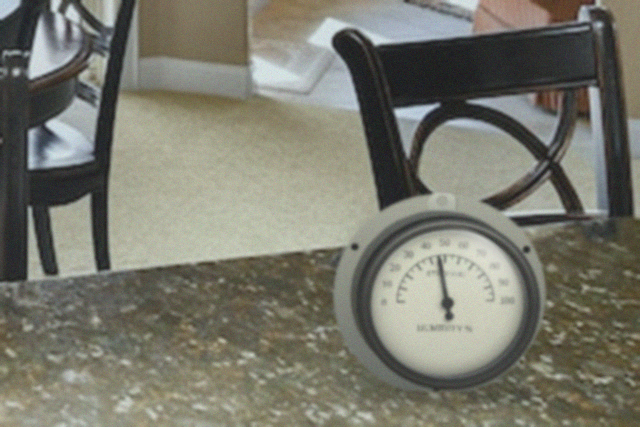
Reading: value=45 unit=%
